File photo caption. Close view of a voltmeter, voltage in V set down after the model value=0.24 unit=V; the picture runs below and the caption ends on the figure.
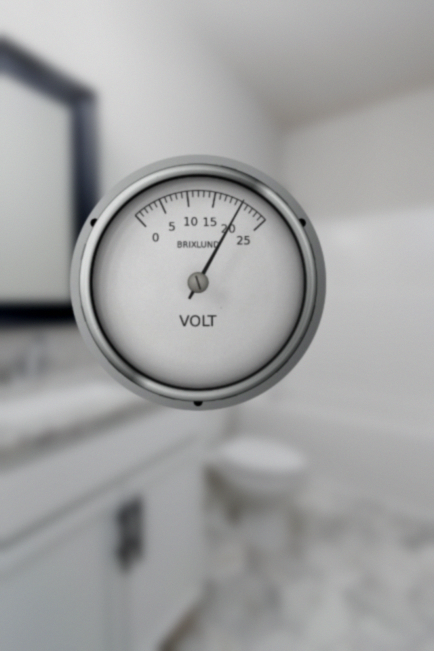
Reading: value=20 unit=V
